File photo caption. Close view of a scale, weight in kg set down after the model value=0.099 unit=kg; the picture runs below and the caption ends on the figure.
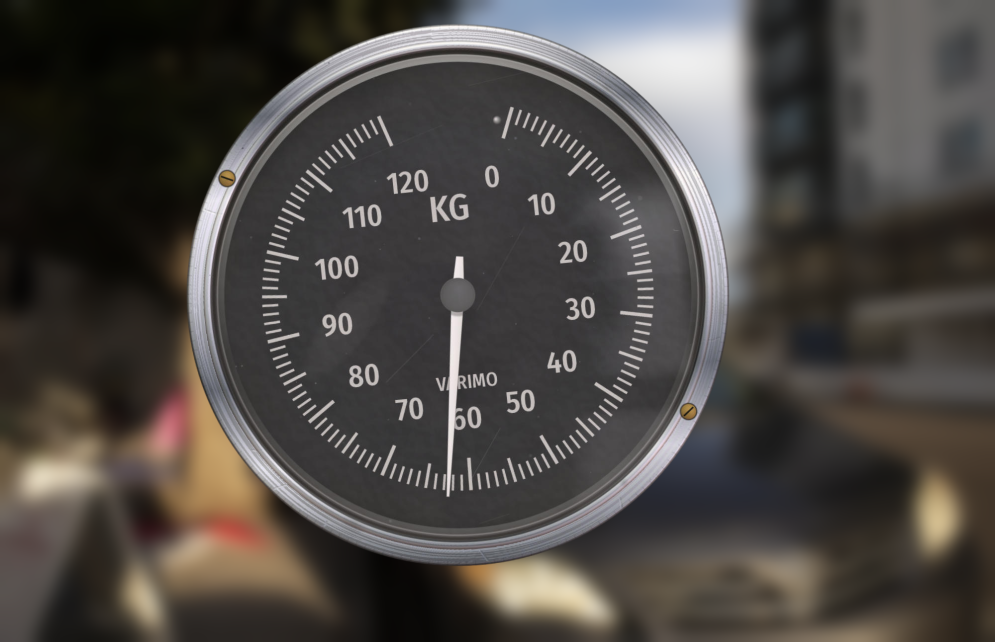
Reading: value=62.5 unit=kg
